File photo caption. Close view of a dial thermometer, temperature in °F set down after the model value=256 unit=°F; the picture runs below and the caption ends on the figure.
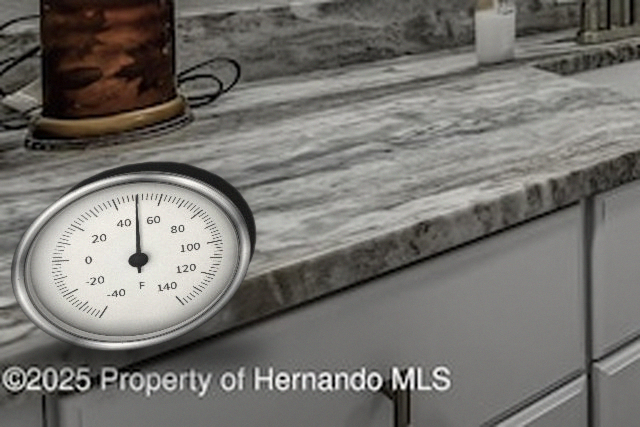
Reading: value=50 unit=°F
